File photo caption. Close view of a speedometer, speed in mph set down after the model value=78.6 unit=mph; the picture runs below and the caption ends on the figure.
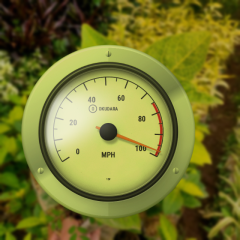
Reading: value=97.5 unit=mph
